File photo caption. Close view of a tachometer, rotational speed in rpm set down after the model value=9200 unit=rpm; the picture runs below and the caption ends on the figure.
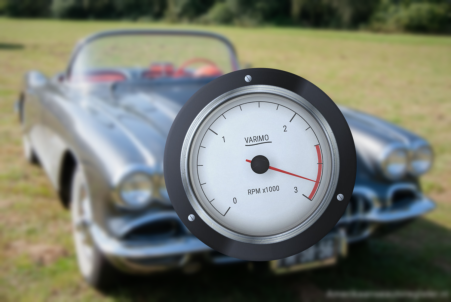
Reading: value=2800 unit=rpm
